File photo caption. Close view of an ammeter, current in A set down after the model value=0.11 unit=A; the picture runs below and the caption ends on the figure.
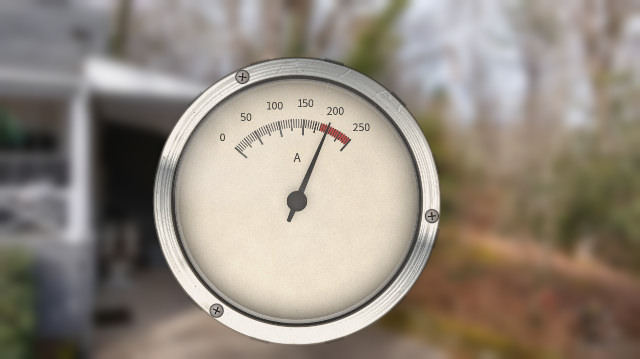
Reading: value=200 unit=A
